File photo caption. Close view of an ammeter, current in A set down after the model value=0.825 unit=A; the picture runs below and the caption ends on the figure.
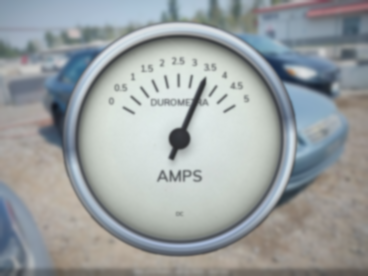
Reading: value=3.5 unit=A
